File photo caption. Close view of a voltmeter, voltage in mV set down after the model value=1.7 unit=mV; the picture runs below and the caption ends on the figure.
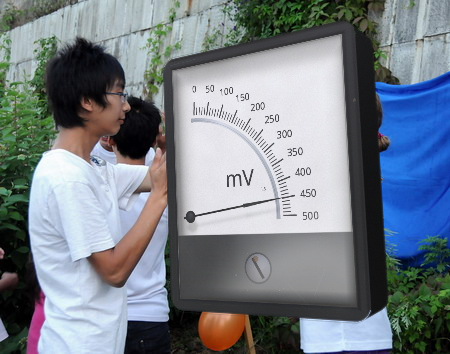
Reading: value=450 unit=mV
